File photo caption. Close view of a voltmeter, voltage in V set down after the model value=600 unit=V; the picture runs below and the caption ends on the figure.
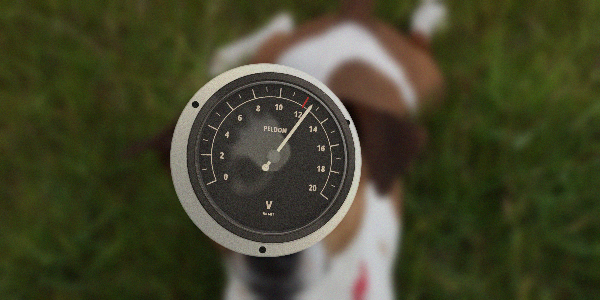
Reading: value=12.5 unit=V
